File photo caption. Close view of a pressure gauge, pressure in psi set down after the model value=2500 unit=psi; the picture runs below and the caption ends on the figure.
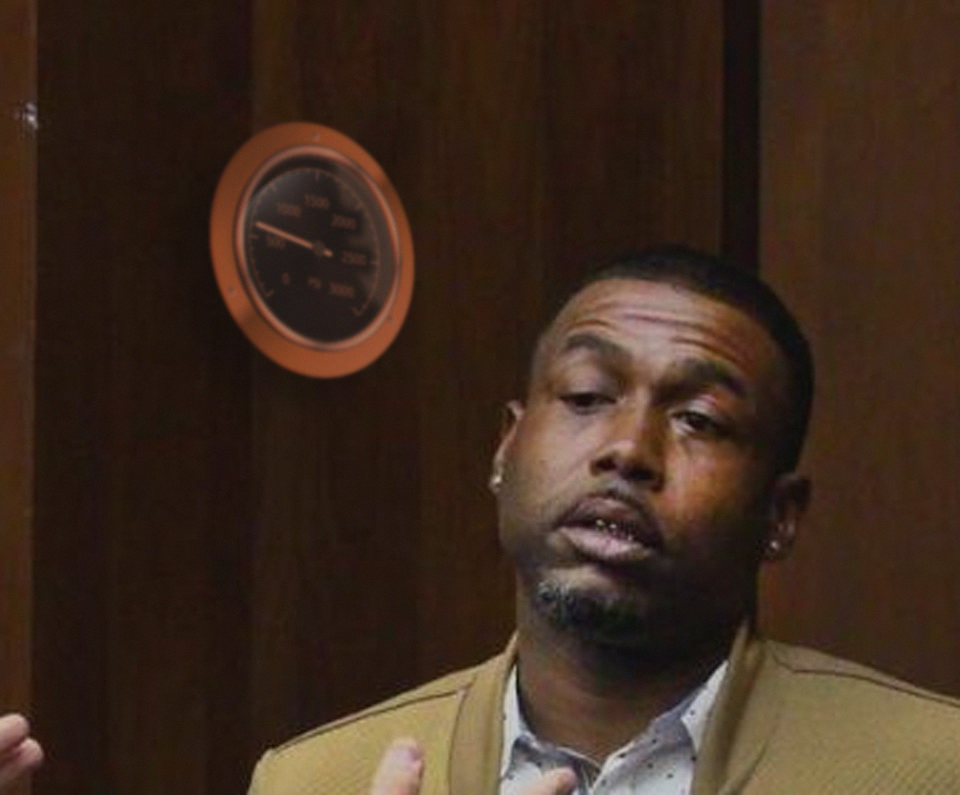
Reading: value=600 unit=psi
